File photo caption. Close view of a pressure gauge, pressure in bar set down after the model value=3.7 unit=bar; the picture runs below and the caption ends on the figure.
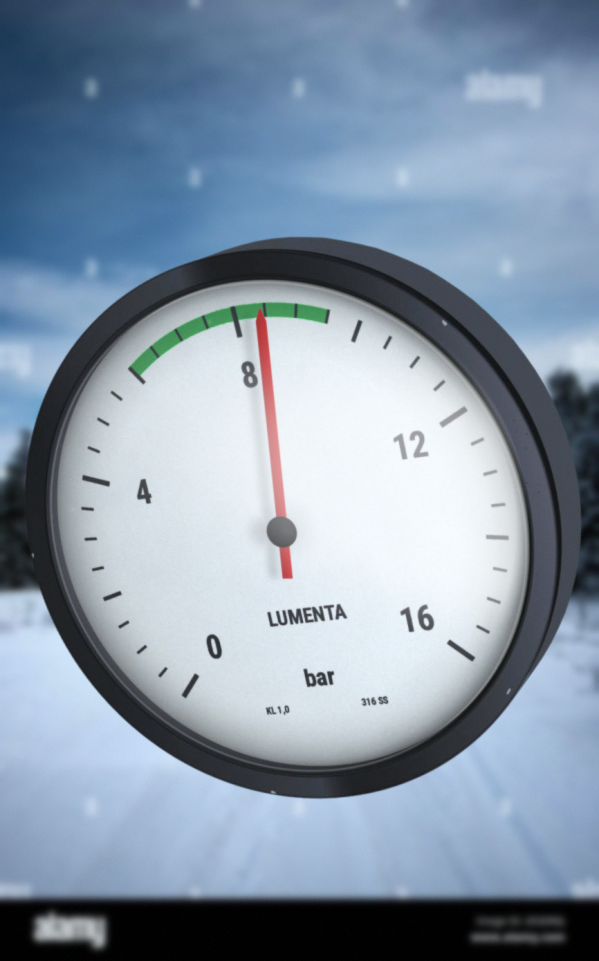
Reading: value=8.5 unit=bar
